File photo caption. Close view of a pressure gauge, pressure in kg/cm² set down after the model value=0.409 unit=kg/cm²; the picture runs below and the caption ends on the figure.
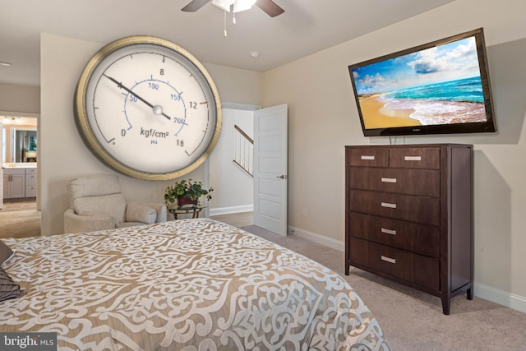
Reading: value=4 unit=kg/cm²
